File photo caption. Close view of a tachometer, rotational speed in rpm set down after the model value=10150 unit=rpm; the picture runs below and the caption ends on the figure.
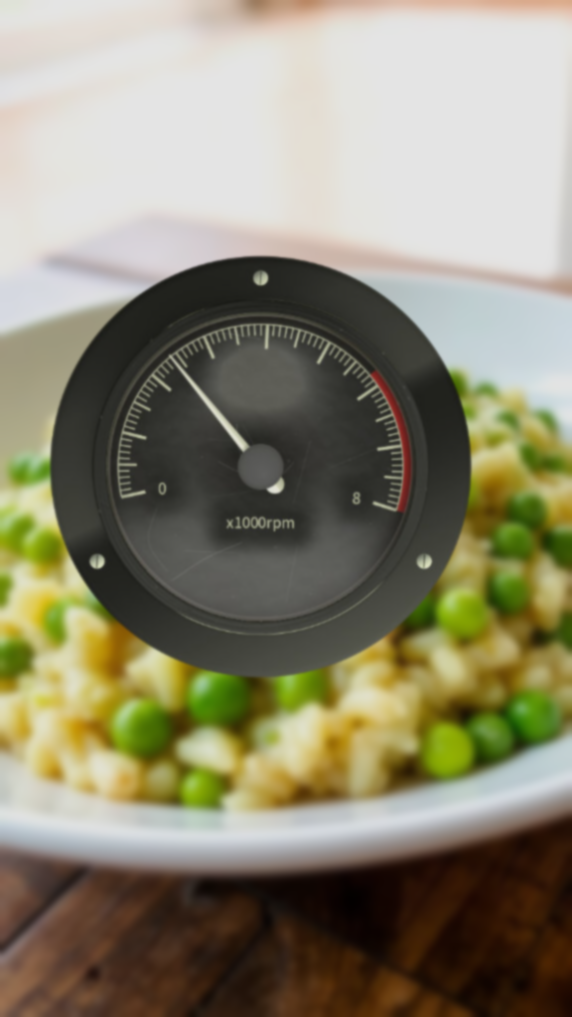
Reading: value=2400 unit=rpm
